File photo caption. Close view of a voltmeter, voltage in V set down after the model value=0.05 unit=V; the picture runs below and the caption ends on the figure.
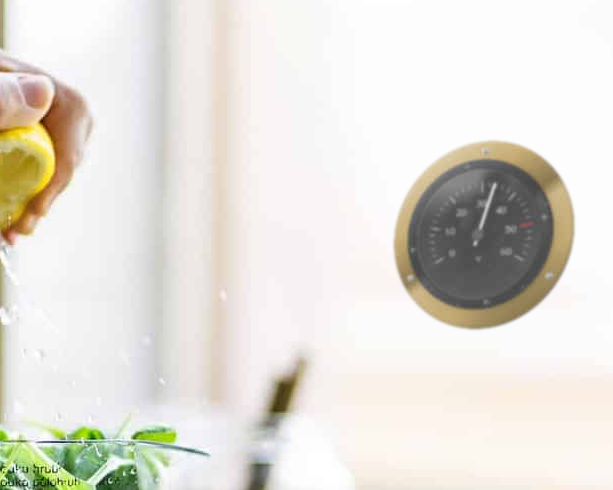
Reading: value=34 unit=V
